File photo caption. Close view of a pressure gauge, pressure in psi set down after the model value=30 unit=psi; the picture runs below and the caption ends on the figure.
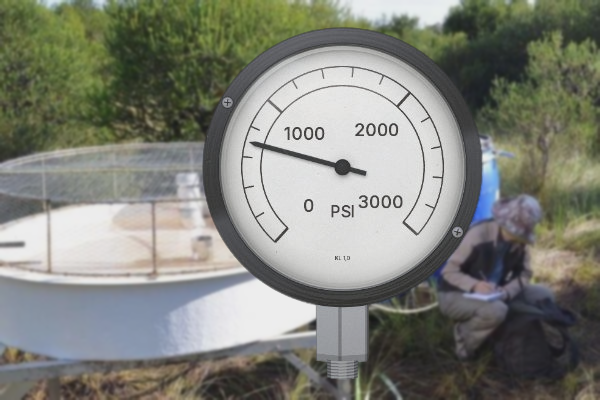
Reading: value=700 unit=psi
